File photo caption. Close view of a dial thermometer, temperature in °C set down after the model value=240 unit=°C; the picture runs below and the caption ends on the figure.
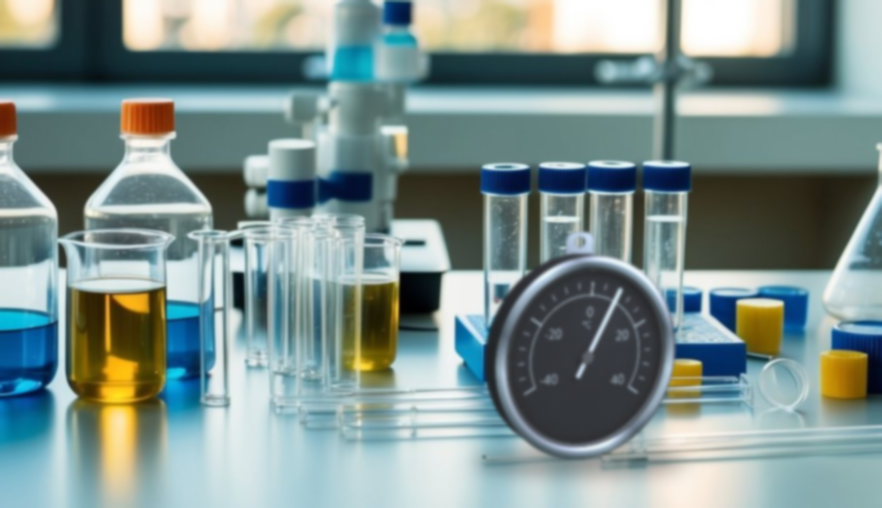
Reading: value=8 unit=°C
